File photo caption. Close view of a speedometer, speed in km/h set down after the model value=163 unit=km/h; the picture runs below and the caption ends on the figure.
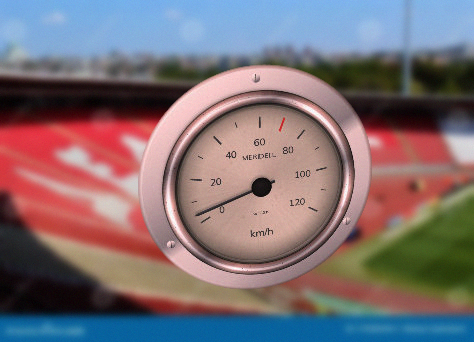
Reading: value=5 unit=km/h
